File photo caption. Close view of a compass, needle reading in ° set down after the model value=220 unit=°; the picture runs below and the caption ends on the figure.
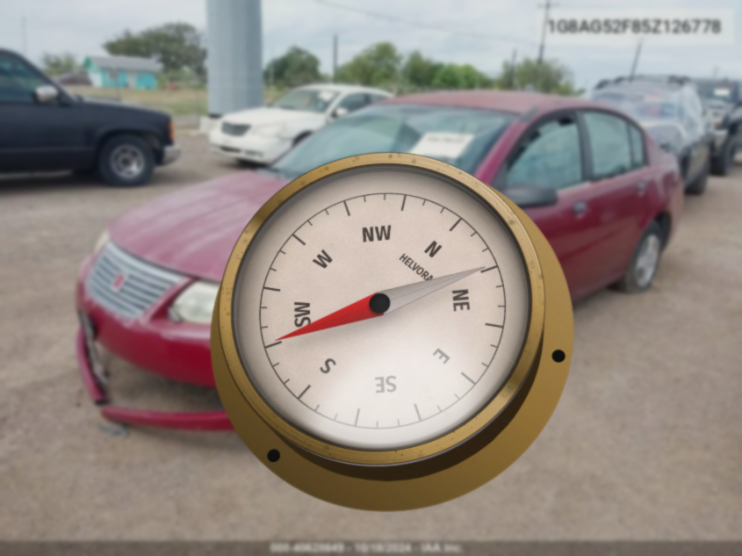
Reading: value=210 unit=°
